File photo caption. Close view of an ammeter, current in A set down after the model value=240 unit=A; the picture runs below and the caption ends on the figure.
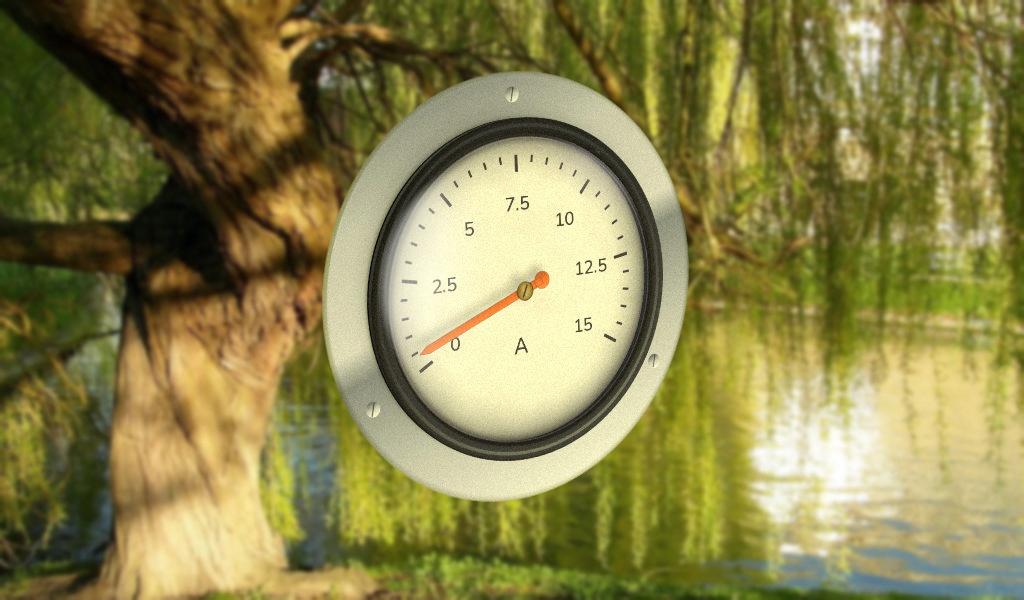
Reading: value=0.5 unit=A
